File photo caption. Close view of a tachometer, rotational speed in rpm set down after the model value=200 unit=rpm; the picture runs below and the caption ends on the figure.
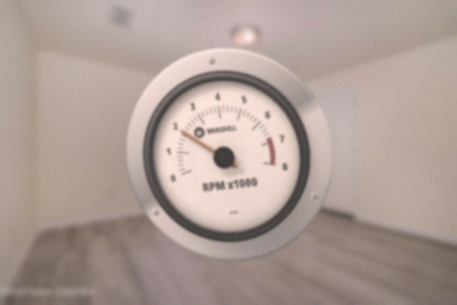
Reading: value=2000 unit=rpm
